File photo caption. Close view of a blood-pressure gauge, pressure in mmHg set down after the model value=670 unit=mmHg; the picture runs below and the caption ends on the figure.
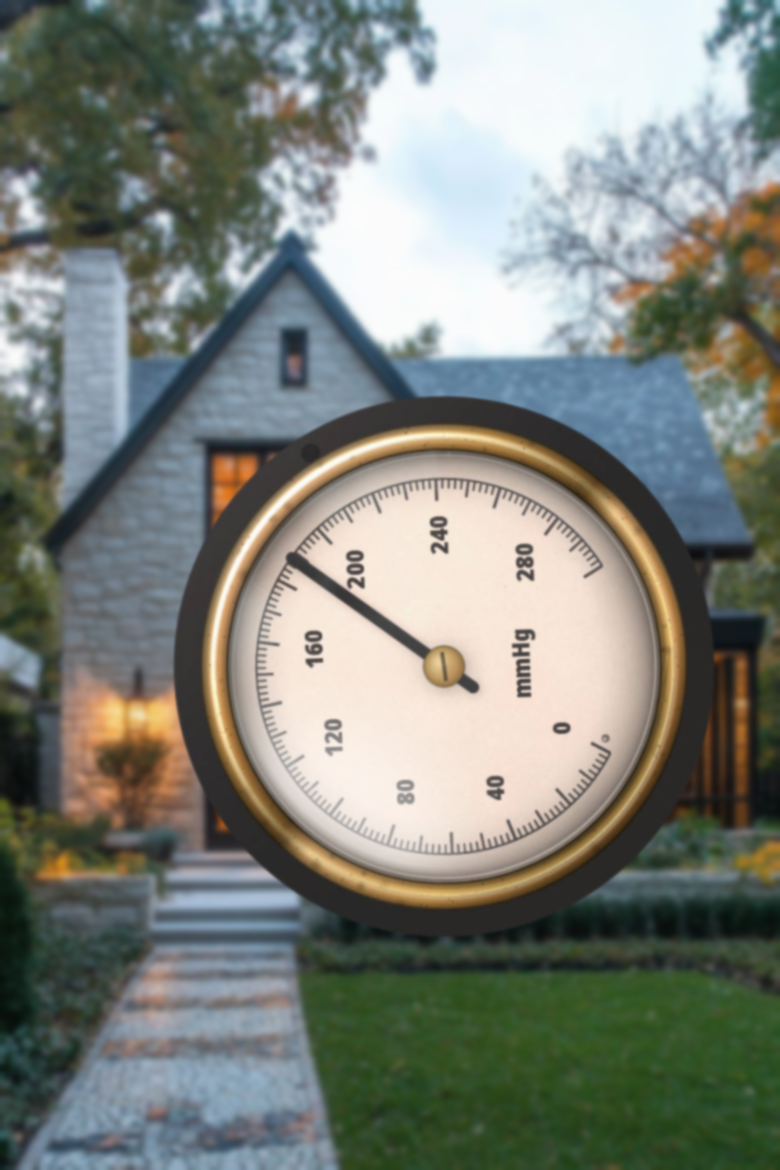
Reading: value=188 unit=mmHg
